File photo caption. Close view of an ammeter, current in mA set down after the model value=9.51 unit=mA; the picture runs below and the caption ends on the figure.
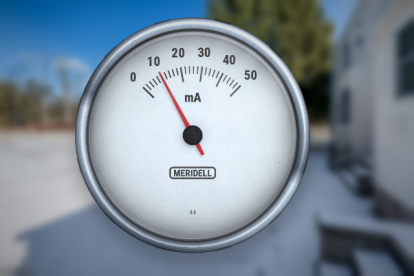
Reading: value=10 unit=mA
